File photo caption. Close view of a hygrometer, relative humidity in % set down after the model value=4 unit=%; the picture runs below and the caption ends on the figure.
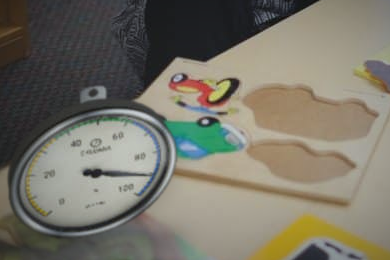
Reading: value=90 unit=%
